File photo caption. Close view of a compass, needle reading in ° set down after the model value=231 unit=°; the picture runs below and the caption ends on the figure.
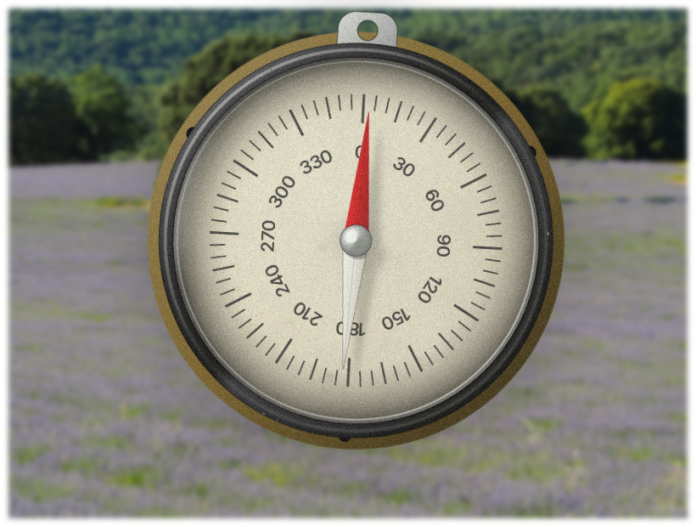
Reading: value=2.5 unit=°
